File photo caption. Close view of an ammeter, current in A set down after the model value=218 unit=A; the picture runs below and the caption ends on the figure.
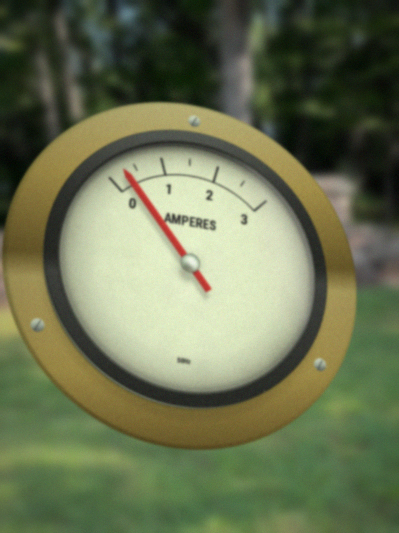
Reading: value=0.25 unit=A
